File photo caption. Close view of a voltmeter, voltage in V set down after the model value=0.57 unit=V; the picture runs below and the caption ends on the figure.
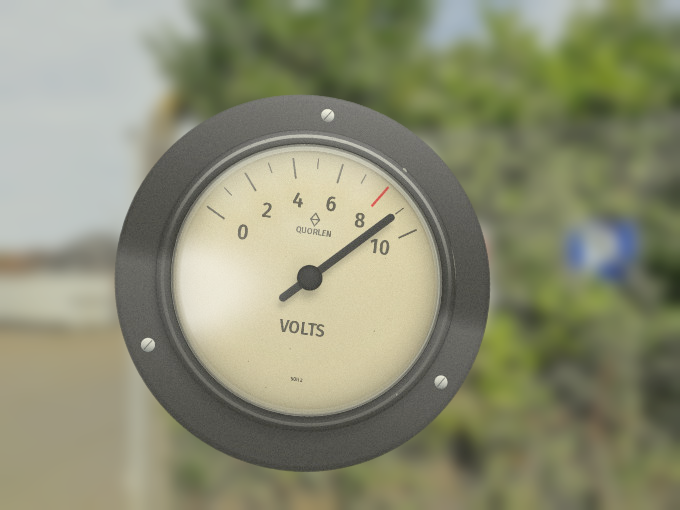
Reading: value=9 unit=V
